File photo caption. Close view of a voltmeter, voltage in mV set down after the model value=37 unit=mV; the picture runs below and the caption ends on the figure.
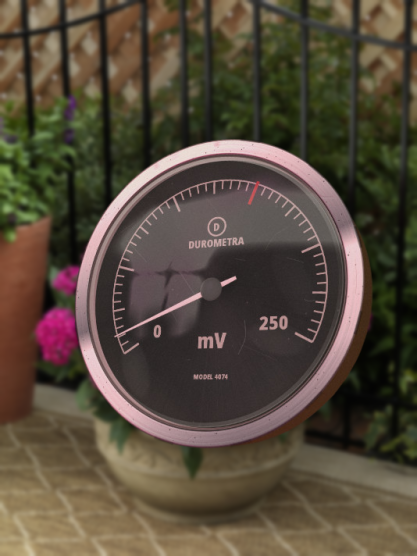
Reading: value=10 unit=mV
